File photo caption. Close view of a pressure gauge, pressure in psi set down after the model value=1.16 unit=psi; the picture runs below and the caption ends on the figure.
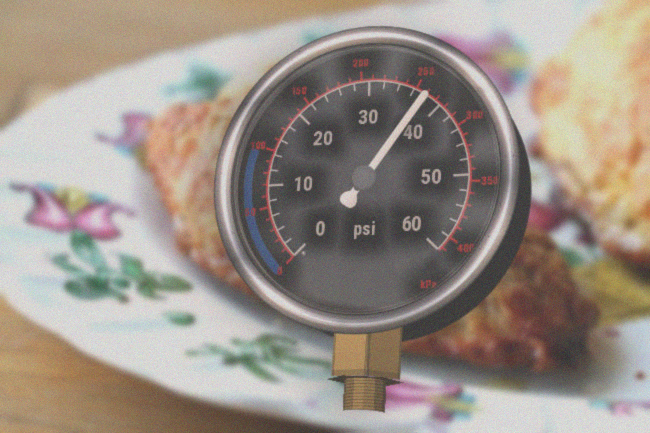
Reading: value=38 unit=psi
